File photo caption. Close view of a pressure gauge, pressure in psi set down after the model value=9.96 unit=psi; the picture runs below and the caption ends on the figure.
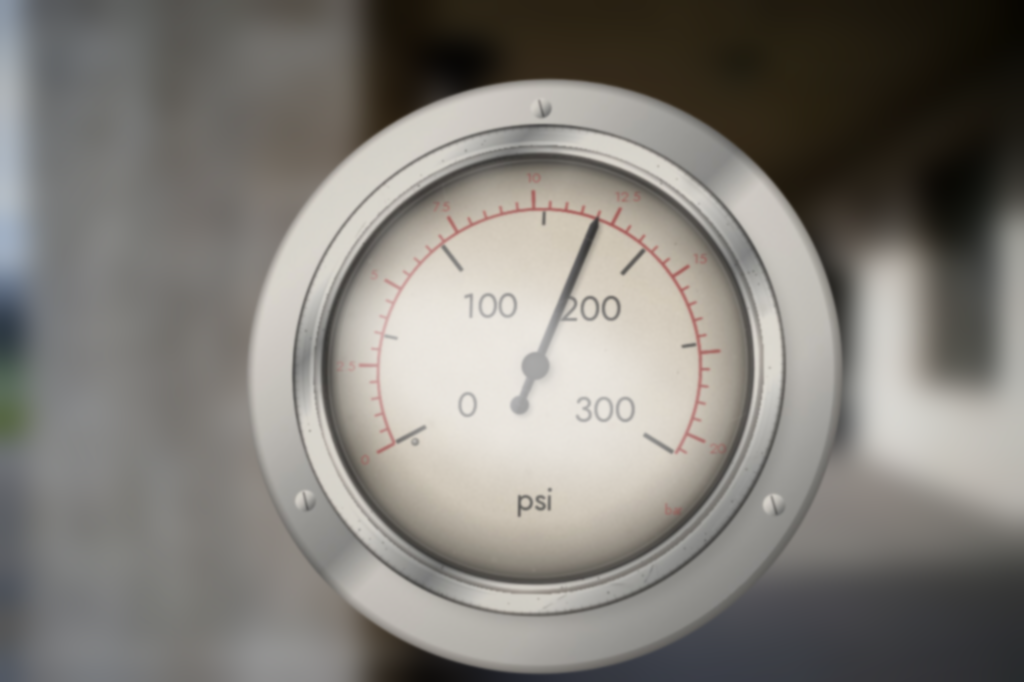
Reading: value=175 unit=psi
